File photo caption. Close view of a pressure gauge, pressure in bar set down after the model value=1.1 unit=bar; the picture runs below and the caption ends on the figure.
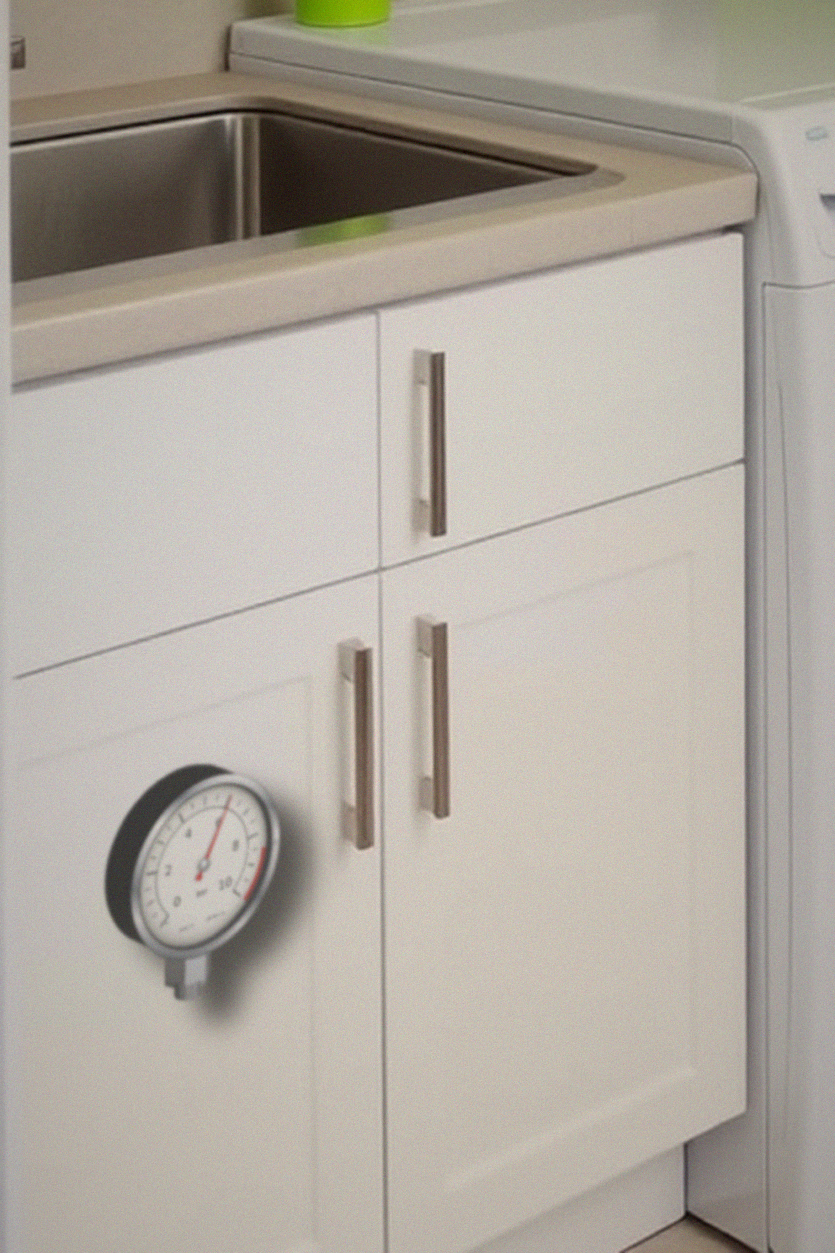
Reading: value=6 unit=bar
